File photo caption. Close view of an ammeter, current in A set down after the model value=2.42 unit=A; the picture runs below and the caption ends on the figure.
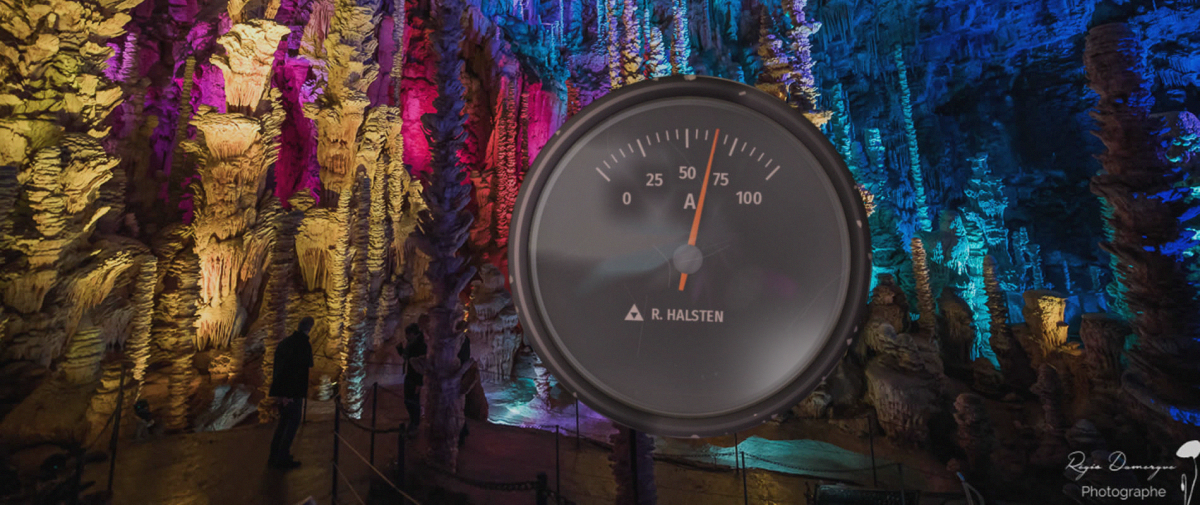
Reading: value=65 unit=A
